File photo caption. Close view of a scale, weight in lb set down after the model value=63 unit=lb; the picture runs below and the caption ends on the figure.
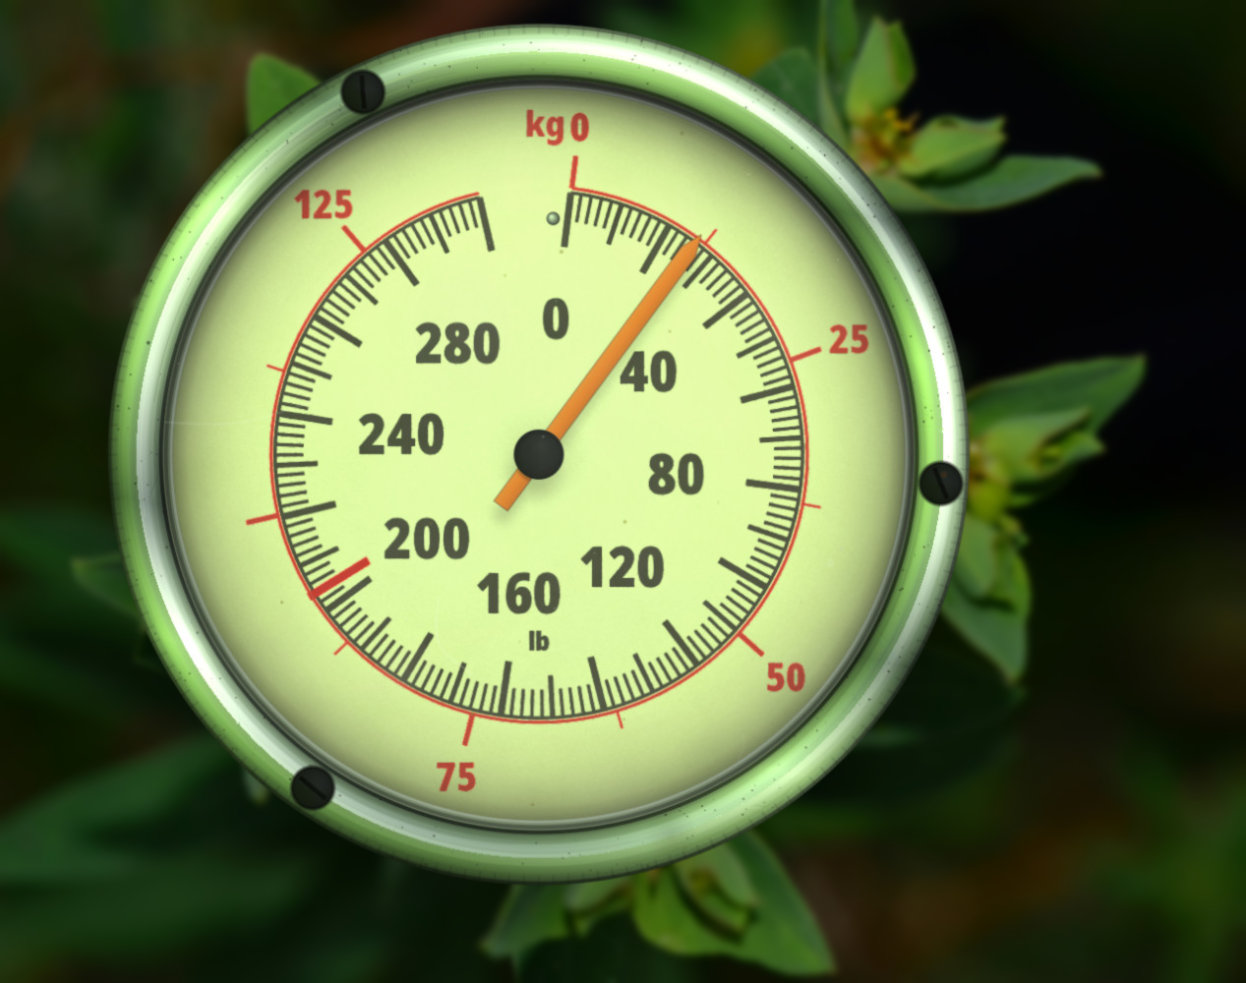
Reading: value=26 unit=lb
